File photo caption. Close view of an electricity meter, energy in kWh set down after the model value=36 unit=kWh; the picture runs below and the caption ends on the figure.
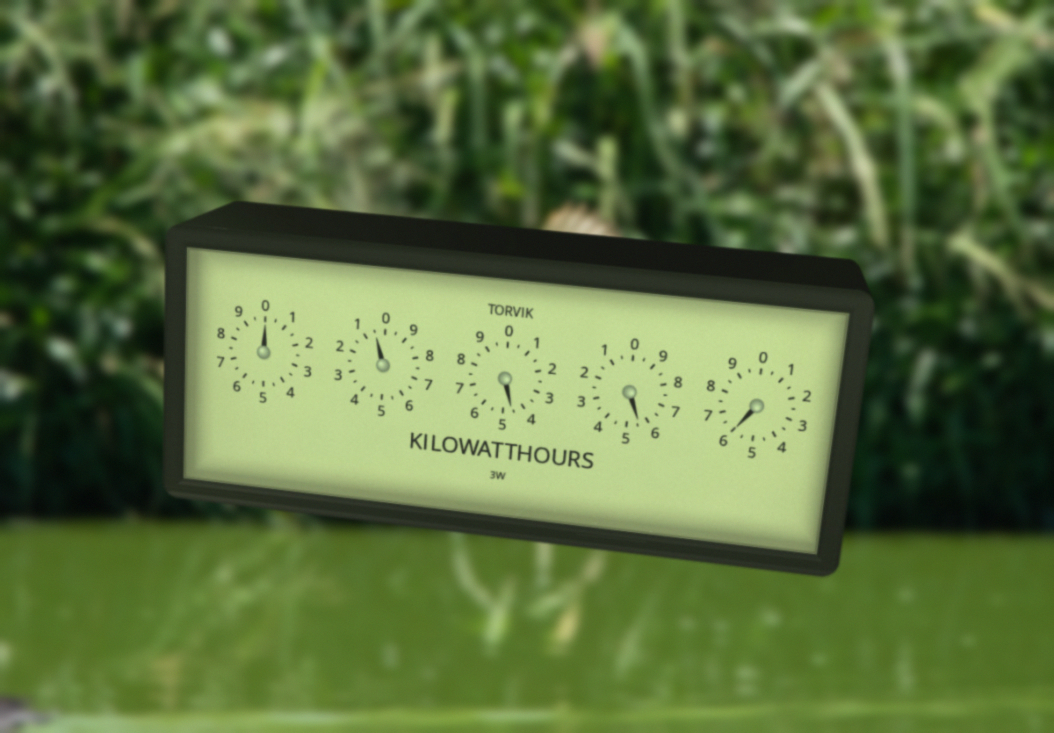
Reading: value=456 unit=kWh
